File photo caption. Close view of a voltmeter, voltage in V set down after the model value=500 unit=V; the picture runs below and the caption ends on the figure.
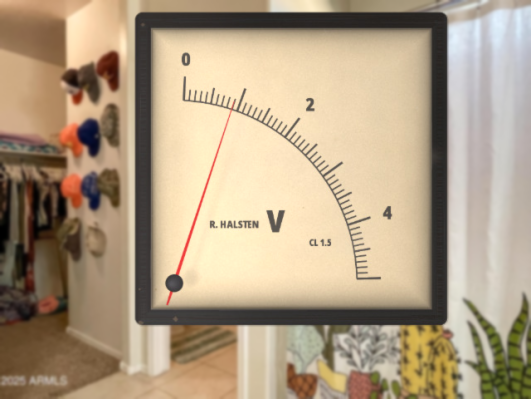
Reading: value=0.9 unit=V
